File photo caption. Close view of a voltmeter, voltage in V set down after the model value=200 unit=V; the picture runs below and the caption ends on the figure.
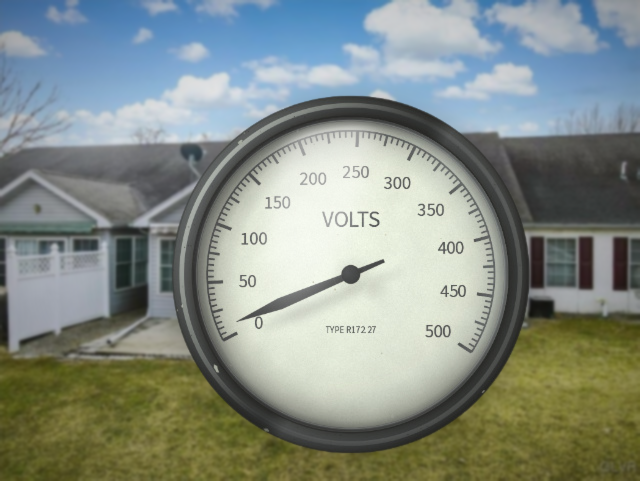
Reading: value=10 unit=V
